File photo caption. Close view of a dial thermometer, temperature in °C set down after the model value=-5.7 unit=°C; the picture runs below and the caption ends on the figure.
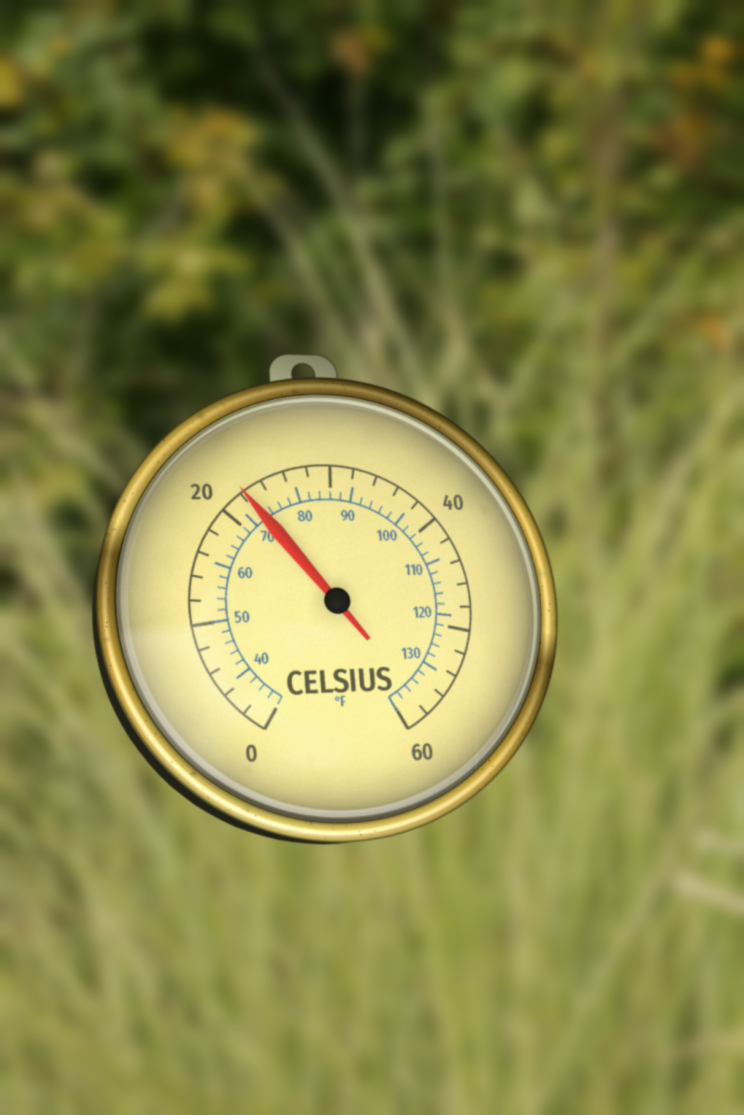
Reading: value=22 unit=°C
